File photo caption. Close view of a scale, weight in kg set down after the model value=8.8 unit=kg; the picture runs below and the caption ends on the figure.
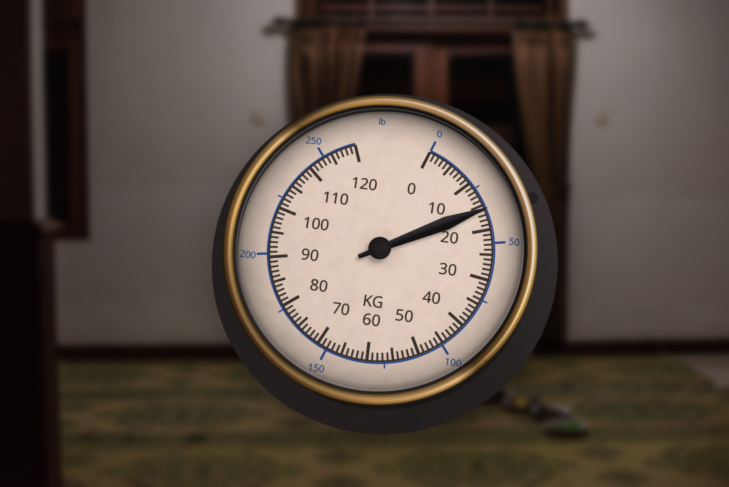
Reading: value=16 unit=kg
